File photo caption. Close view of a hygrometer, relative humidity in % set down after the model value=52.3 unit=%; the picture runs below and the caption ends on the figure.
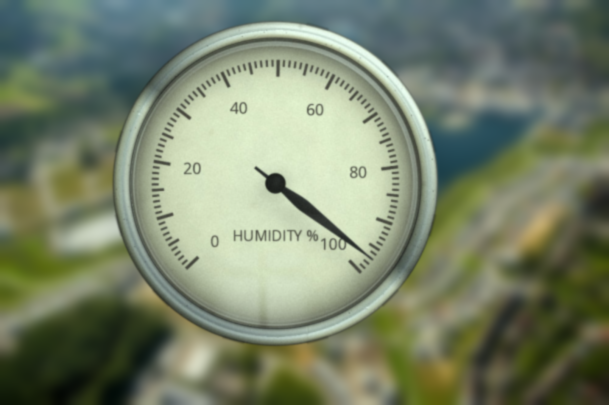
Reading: value=97 unit=%
